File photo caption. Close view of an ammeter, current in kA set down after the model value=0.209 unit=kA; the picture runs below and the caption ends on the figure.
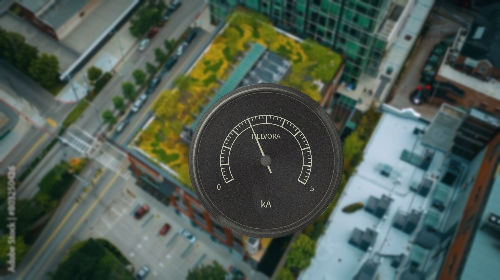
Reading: value=2 unit=kA
